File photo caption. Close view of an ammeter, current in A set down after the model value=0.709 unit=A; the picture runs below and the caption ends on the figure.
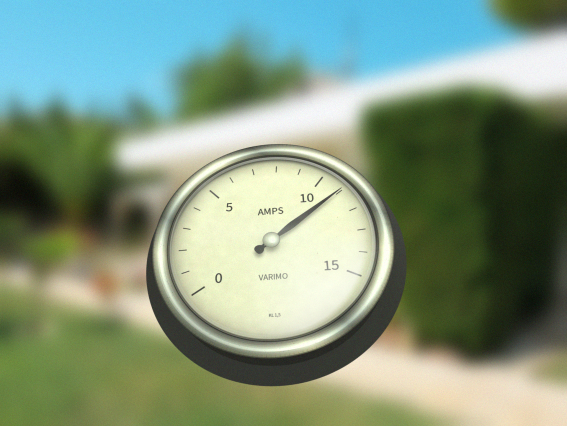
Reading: value=11 unit=A
